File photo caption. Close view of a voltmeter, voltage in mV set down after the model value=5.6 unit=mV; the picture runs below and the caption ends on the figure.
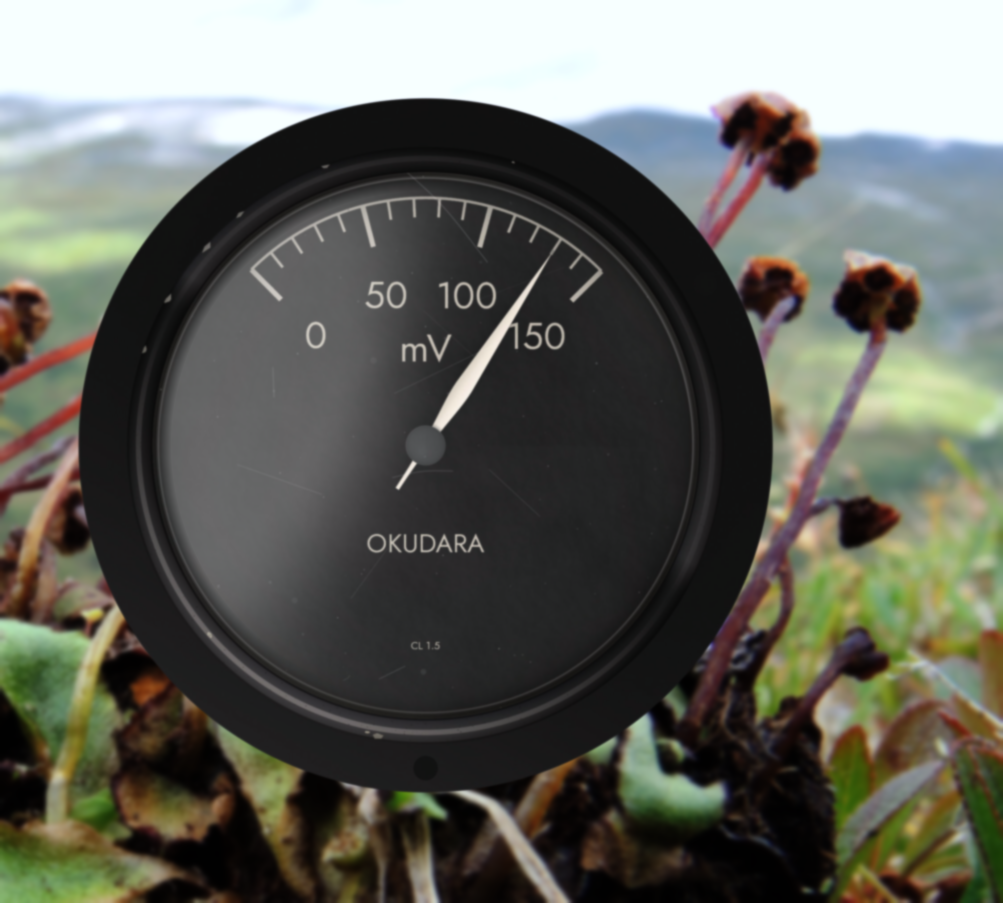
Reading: value=130 unit=mV
